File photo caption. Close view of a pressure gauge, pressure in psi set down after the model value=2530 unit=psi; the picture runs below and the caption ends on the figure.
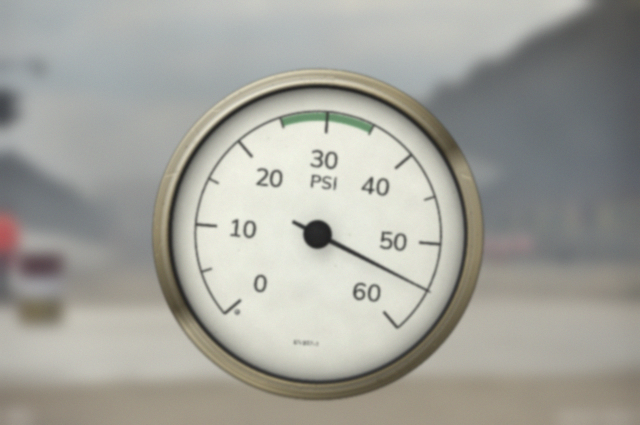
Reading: value=55 unit=psi
